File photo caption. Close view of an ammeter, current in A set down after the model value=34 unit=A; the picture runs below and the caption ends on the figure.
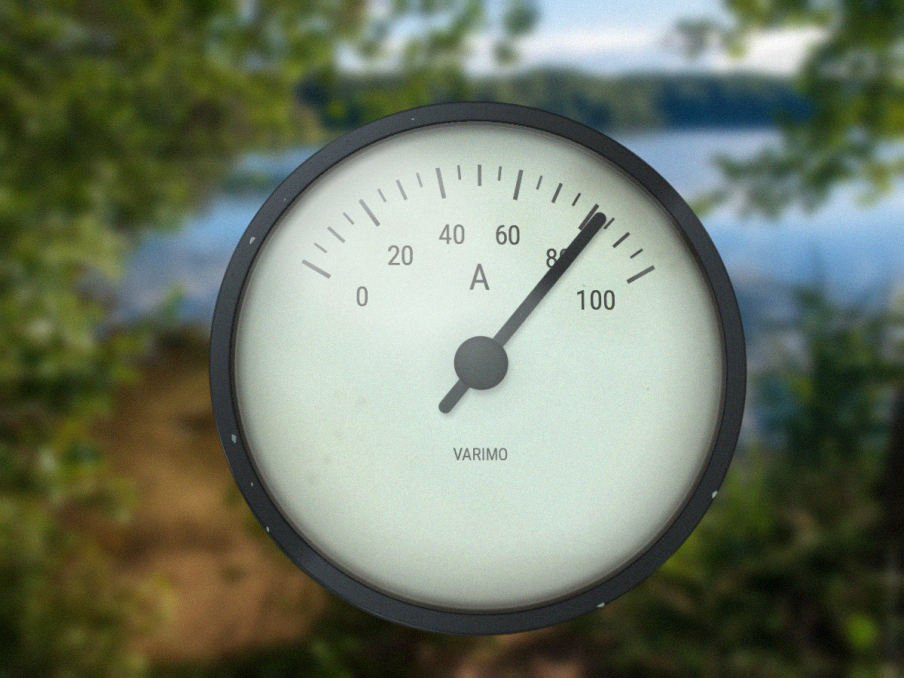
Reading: value=82.5 unit=A
